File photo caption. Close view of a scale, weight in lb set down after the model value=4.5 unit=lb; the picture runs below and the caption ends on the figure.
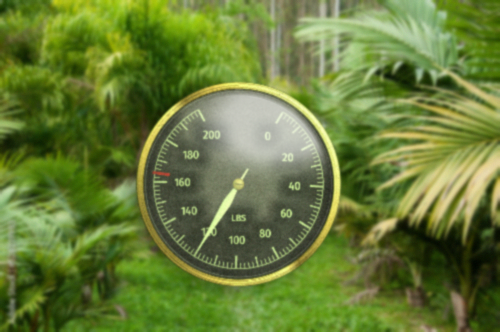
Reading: value=120 unit=lb
